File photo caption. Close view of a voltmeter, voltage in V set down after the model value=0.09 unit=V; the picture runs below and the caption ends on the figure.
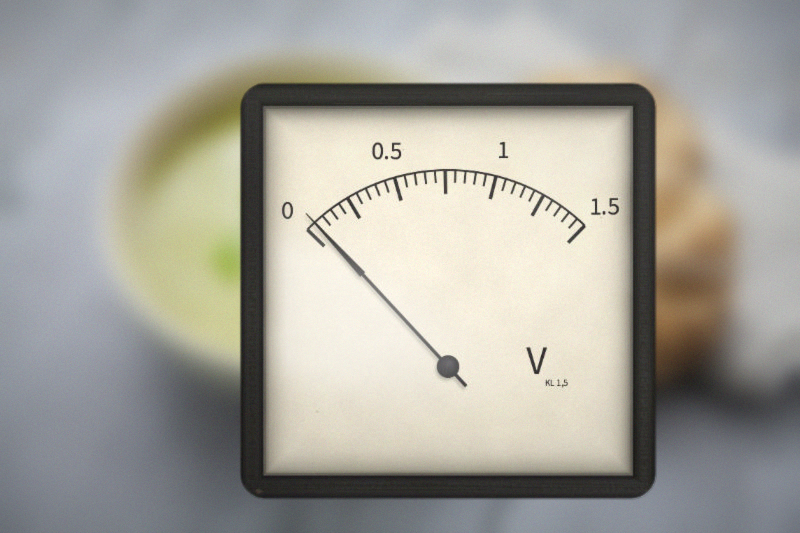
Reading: value=0.05 unit=V
